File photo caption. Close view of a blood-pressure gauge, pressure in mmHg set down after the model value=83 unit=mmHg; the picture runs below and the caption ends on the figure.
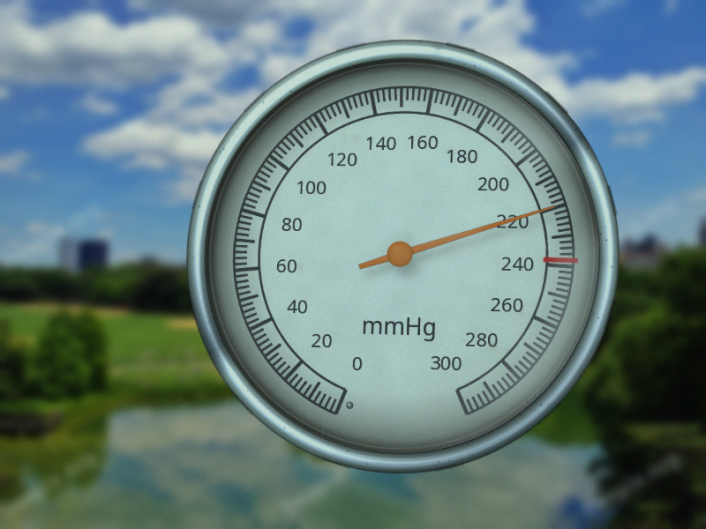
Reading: value=220 unit=mmHg
